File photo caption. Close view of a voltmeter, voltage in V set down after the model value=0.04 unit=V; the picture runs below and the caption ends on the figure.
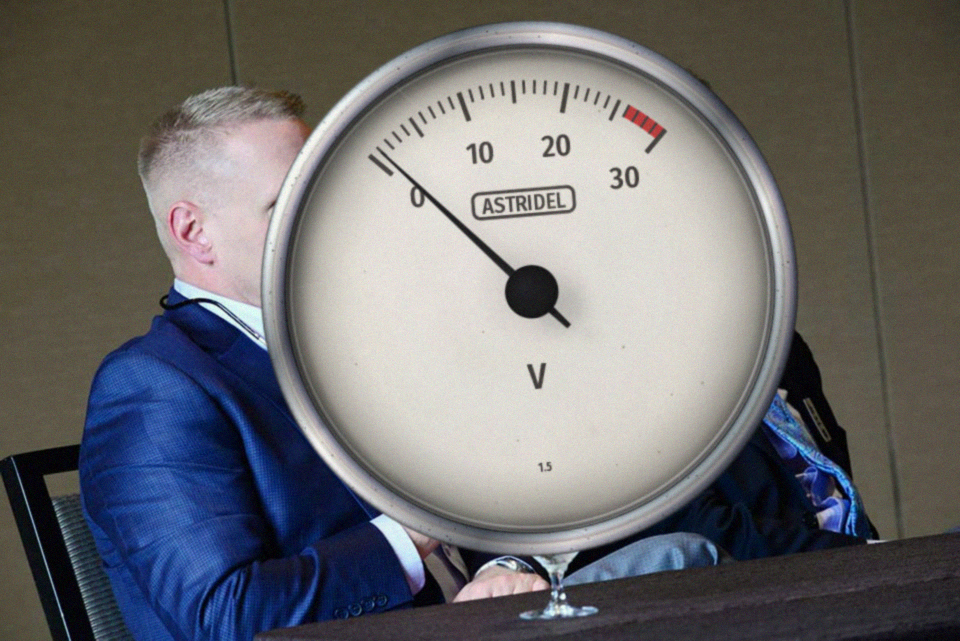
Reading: value=1 unit=V
